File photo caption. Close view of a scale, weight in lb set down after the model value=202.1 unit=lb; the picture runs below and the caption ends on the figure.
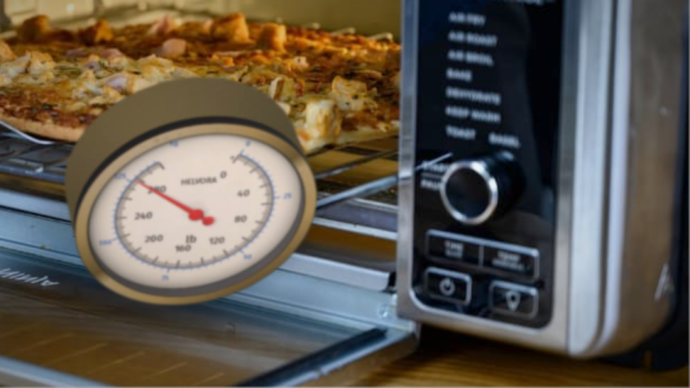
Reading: value=280 unit=lb
